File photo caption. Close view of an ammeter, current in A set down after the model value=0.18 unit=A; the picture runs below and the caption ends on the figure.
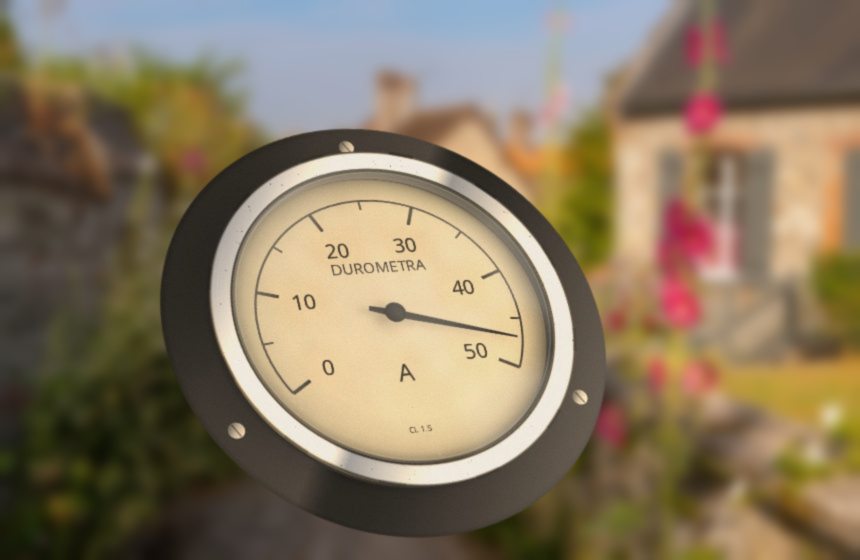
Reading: value=47.5 unit=A
